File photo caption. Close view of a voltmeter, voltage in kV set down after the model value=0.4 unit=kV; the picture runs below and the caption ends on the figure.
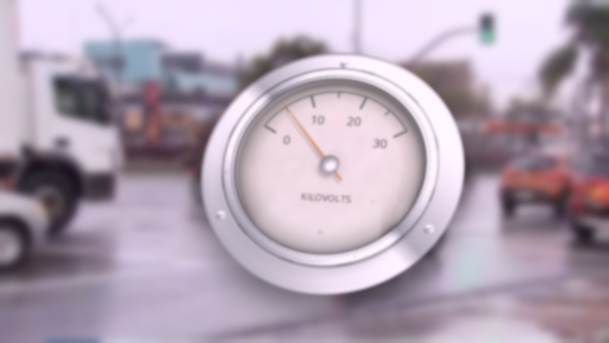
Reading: value=5 unit=kV
